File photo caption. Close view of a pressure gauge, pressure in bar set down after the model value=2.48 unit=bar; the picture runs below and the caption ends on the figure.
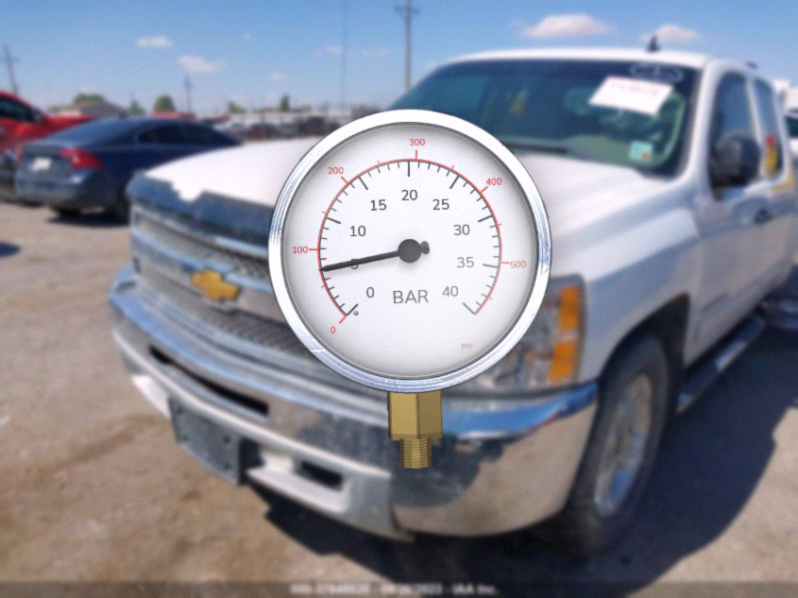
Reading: value=5 unit=bar
